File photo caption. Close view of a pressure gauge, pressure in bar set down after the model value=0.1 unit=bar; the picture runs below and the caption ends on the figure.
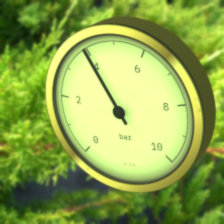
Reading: value=4 unit=bar
